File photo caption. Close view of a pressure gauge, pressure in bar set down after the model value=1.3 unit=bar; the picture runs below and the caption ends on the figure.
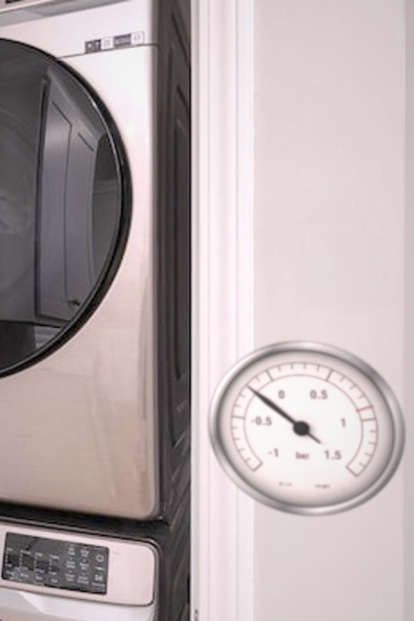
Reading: value=-0.2 unit=bar
